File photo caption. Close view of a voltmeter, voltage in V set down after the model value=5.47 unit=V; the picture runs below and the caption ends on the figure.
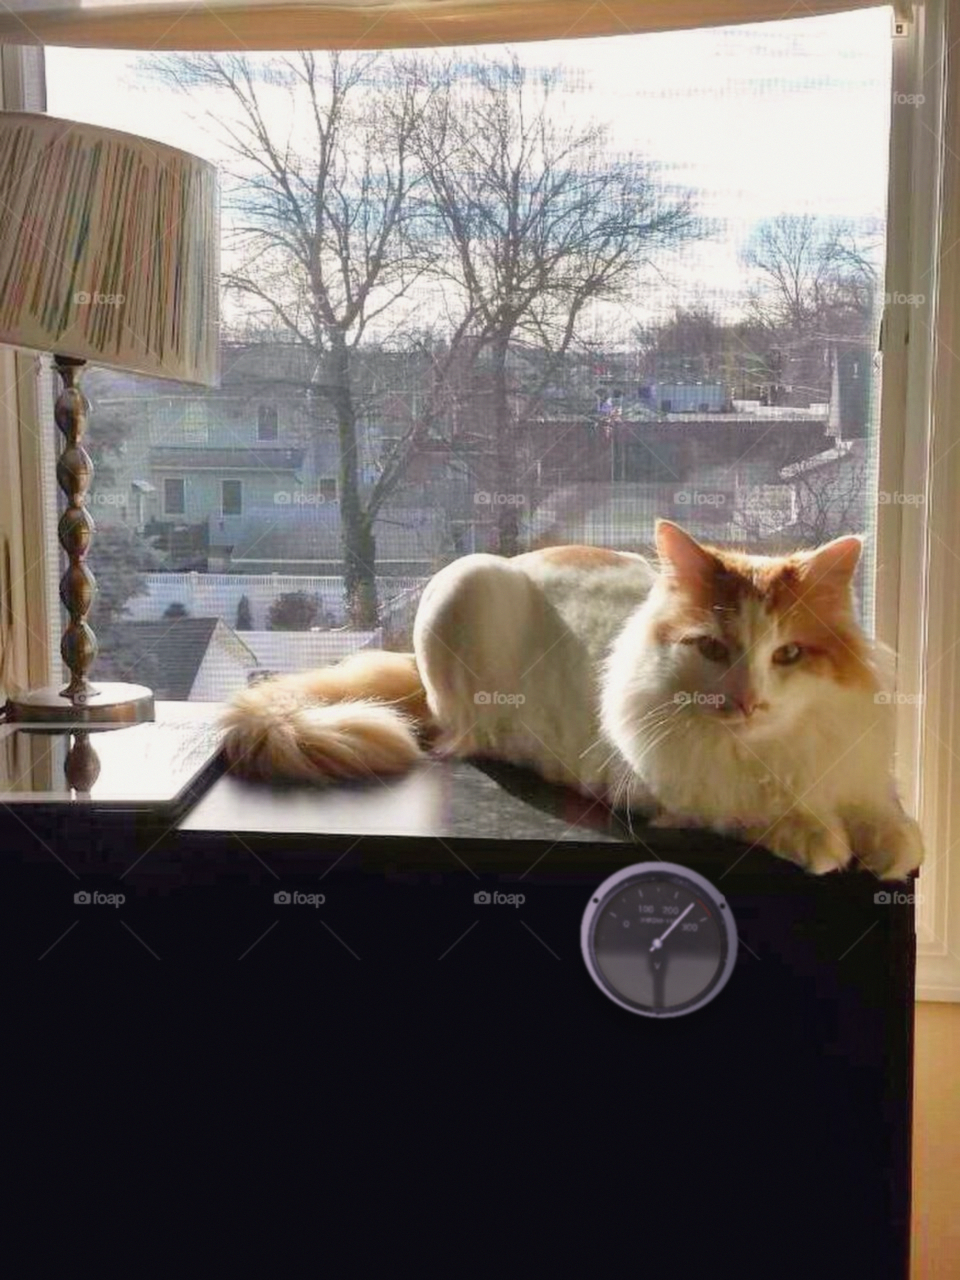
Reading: value=250 unit=V
